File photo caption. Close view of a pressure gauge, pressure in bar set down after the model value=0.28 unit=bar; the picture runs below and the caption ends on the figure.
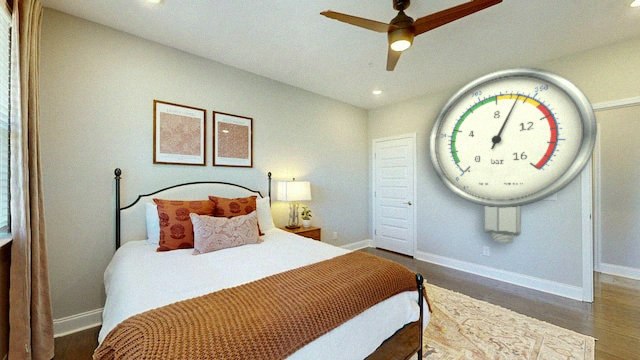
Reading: value=9.5 unit=bar
